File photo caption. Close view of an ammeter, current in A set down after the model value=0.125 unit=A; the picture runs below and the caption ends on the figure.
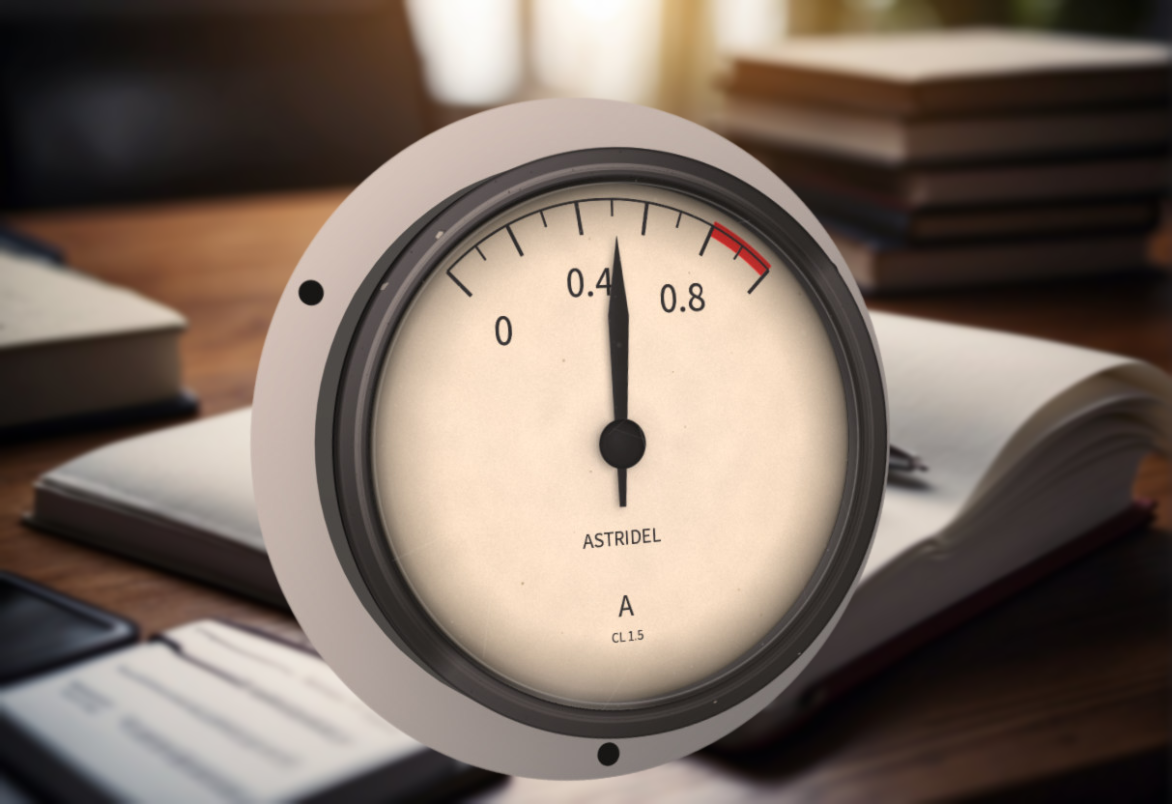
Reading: value=0.5 unit=A
